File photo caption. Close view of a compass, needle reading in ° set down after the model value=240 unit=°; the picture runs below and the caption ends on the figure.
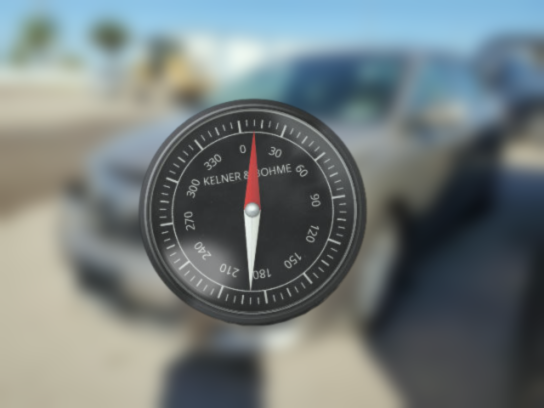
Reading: value=10 unit=°
